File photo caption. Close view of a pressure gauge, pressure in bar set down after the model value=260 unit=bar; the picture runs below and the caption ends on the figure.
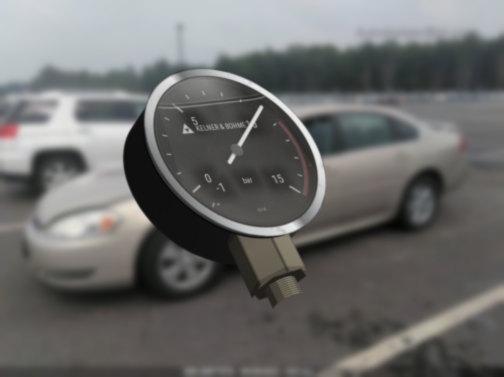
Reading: value=10 unit=bar
